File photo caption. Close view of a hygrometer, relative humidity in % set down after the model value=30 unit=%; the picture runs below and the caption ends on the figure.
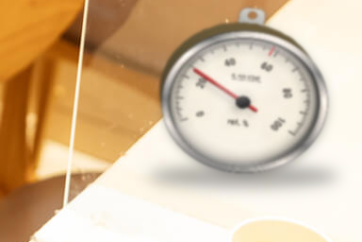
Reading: value=25 unit=%
